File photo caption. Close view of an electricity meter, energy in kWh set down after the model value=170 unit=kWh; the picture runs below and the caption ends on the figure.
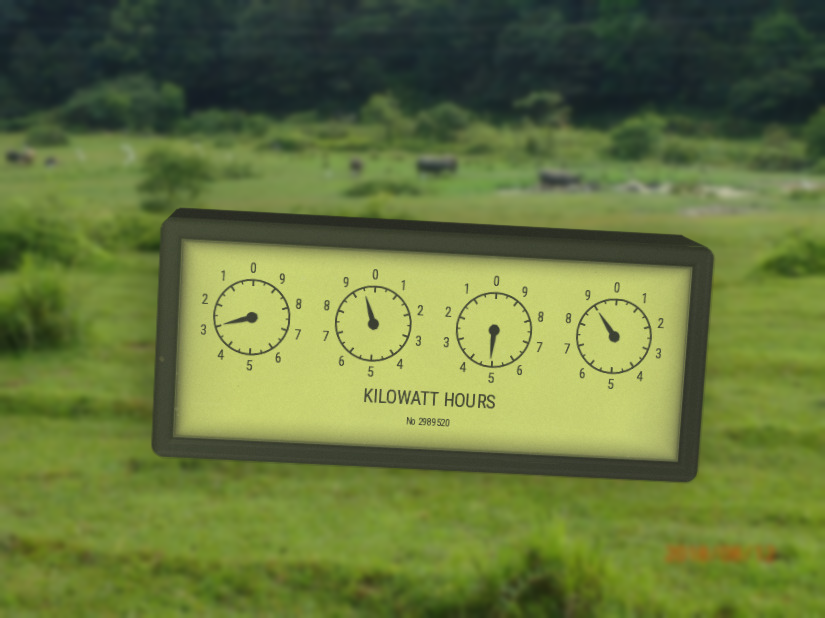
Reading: value=2949 unit=kWh
